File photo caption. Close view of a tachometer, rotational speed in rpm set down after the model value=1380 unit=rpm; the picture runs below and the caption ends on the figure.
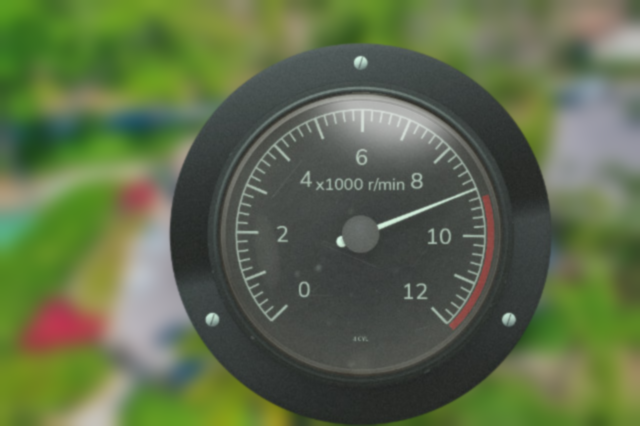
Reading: value=9000 unit=rpm
